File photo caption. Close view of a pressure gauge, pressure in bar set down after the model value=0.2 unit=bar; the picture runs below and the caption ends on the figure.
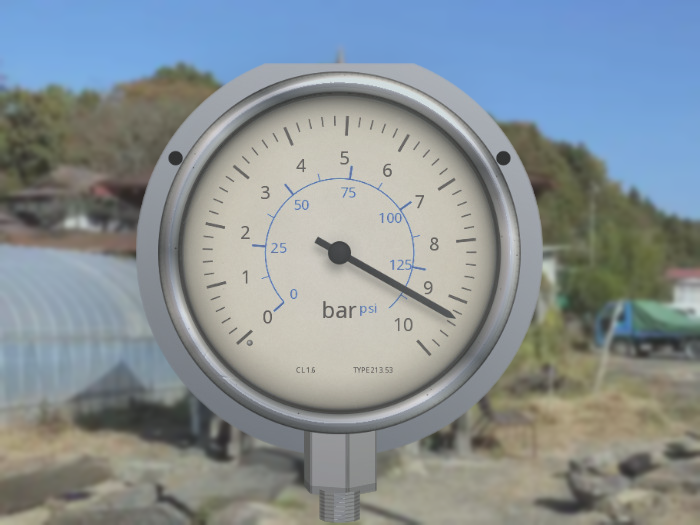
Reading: value=9.3 unit=bar
